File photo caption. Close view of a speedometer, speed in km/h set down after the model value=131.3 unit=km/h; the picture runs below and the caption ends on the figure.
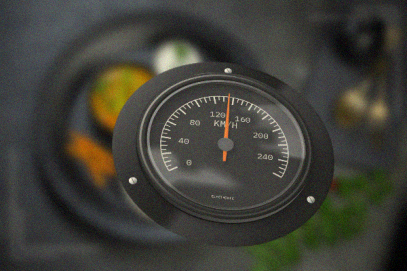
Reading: value=135 unit=km/h
